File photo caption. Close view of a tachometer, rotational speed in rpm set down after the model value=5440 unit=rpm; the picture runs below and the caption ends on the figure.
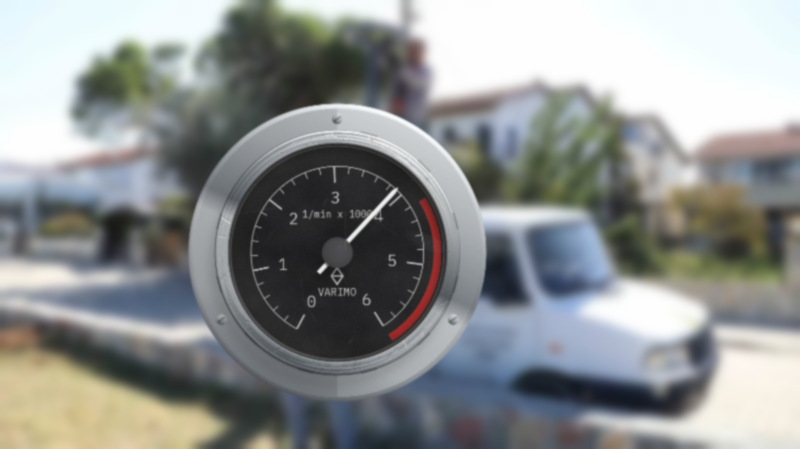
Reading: value=3900 unit=rpm
